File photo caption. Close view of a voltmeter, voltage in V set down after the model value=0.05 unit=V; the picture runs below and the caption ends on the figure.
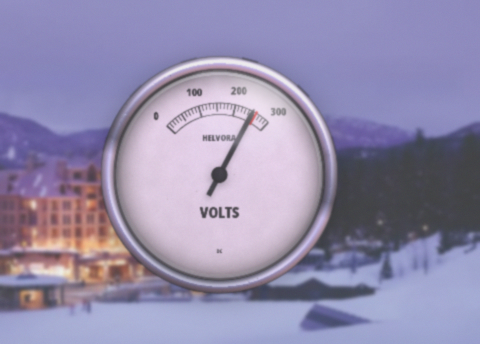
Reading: value=250 unit=V
